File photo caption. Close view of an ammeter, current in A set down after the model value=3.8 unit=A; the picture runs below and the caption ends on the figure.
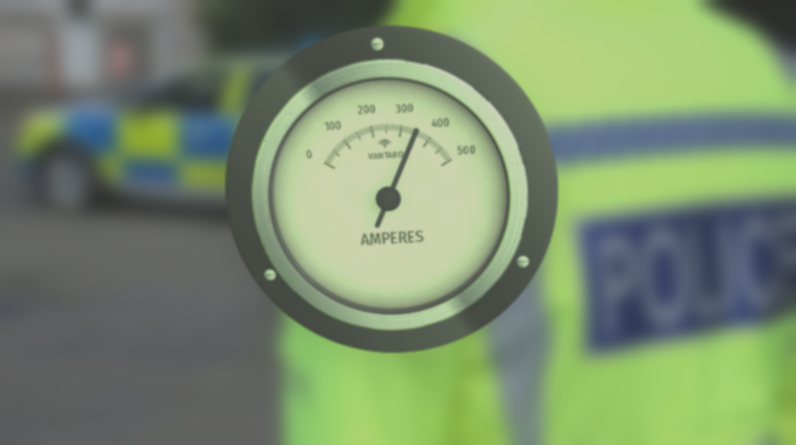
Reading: value=350 unit=A
